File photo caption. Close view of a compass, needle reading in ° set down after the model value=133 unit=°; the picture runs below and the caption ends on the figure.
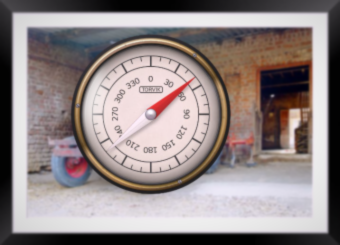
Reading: value=50 unit=°
